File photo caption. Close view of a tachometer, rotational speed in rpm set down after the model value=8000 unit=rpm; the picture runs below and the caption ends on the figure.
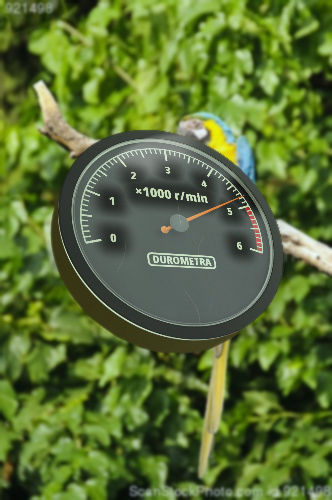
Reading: value=4800 unit=rpm
